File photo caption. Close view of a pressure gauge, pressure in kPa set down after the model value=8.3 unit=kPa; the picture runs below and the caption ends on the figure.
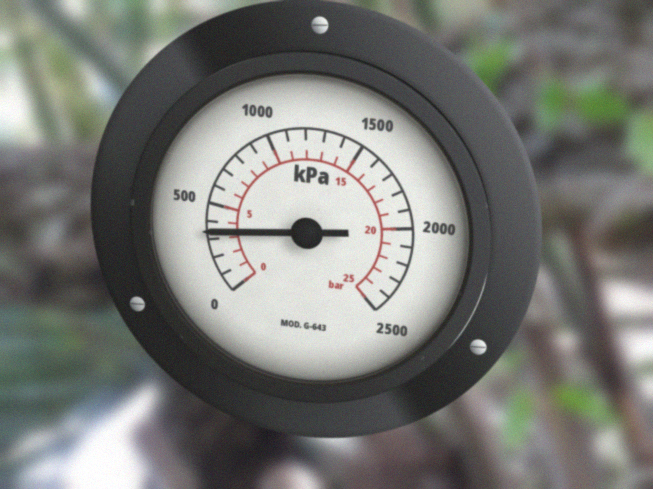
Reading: value=350 unit=kPa
